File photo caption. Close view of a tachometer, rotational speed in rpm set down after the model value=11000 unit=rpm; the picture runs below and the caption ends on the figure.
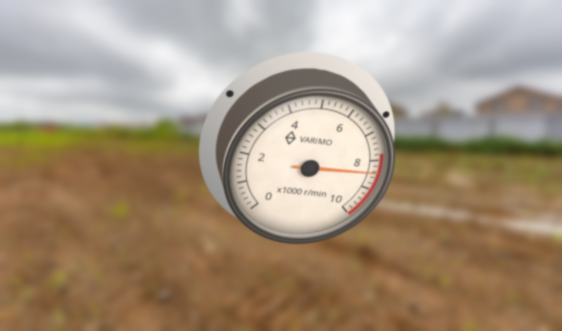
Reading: value=8400 unit=rpm
